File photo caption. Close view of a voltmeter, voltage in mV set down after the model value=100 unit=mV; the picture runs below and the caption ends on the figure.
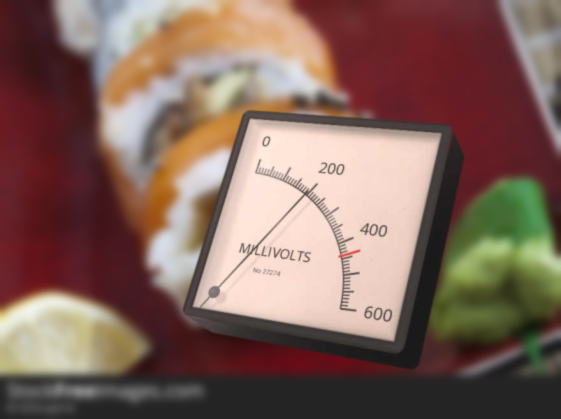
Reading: value=200 unit=mV
